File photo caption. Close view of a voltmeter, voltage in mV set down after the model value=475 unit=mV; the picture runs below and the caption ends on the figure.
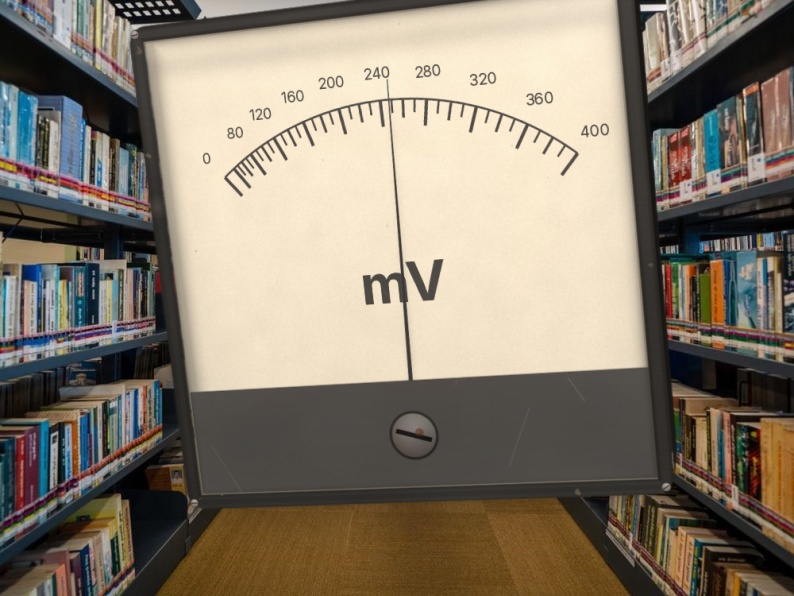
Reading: value=250 unit=mV
